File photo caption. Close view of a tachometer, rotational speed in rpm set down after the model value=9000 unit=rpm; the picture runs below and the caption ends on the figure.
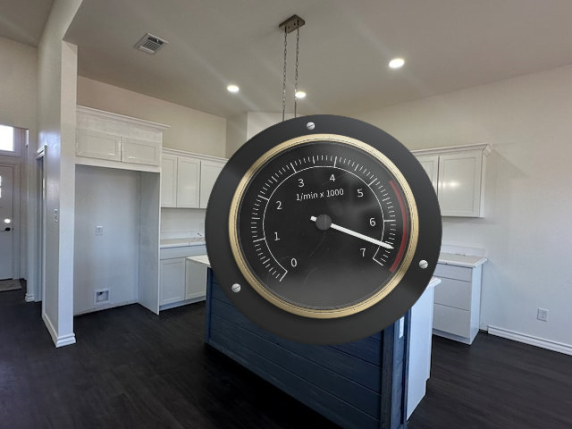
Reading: value=6600 unit=rpm
